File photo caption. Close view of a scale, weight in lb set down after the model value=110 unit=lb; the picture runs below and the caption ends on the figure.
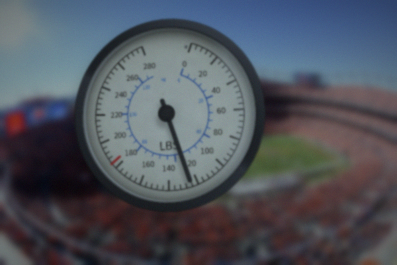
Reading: value=124 unit=lb
